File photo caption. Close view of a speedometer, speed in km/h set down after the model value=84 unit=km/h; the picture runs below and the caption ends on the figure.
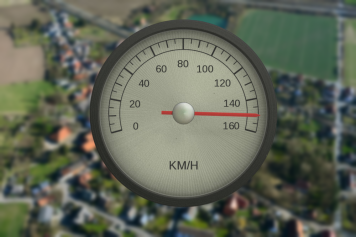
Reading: value=150 unit=km/h
